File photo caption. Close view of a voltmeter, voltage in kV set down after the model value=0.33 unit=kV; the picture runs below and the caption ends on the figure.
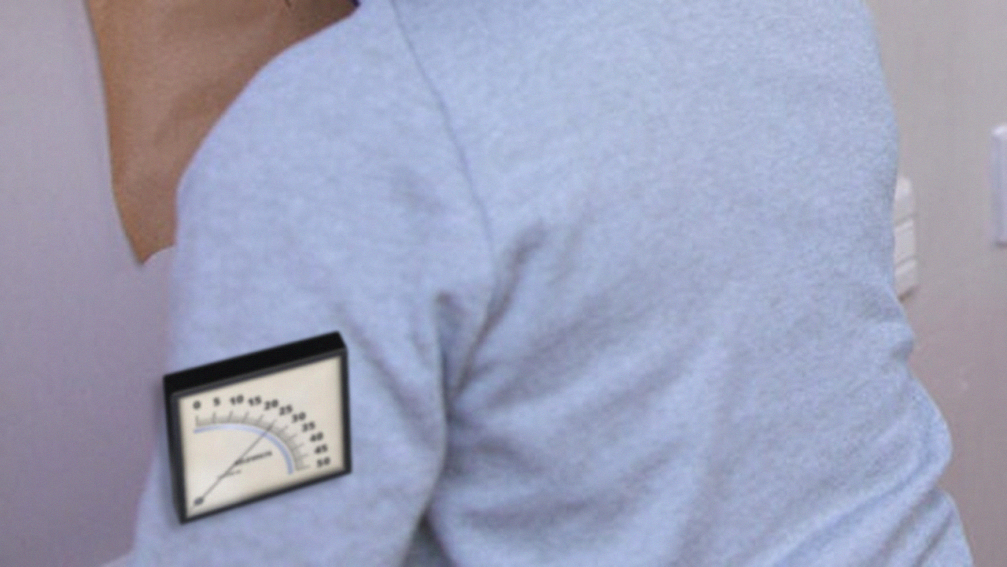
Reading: value=25 unit=kV
